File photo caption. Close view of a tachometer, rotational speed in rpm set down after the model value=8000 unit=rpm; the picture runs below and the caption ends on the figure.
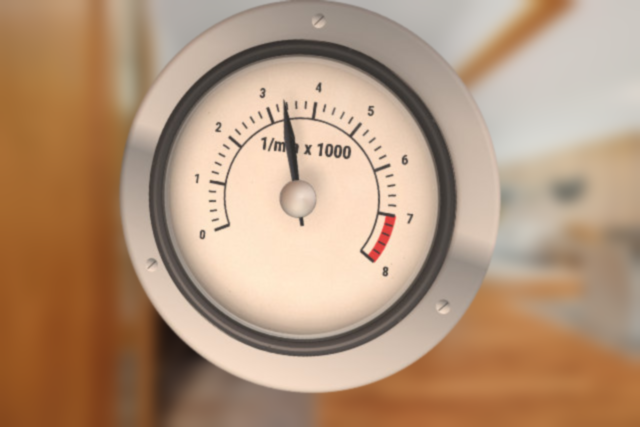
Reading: value=3400 unit=rpm
